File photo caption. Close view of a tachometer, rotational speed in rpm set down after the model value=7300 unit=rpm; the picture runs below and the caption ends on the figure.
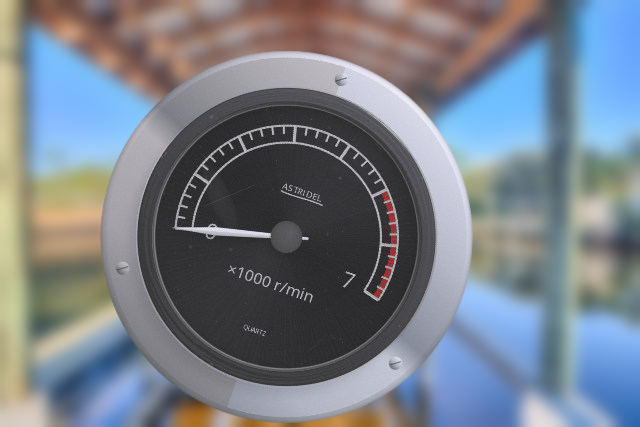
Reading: value=0 unit=rpm
